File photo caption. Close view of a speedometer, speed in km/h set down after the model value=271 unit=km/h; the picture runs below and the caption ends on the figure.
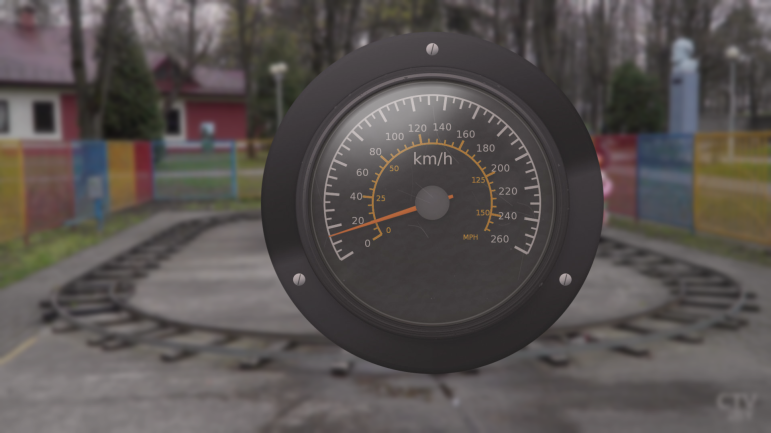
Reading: value=15 unit=km/h
